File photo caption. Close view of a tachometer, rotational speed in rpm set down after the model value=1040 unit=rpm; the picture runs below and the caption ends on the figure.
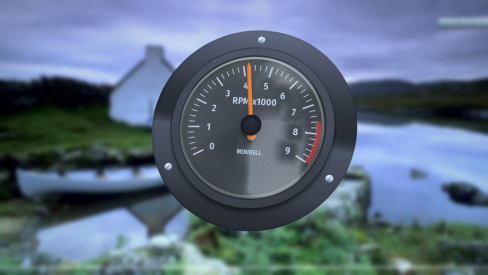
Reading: value=4200 unit=rpm
